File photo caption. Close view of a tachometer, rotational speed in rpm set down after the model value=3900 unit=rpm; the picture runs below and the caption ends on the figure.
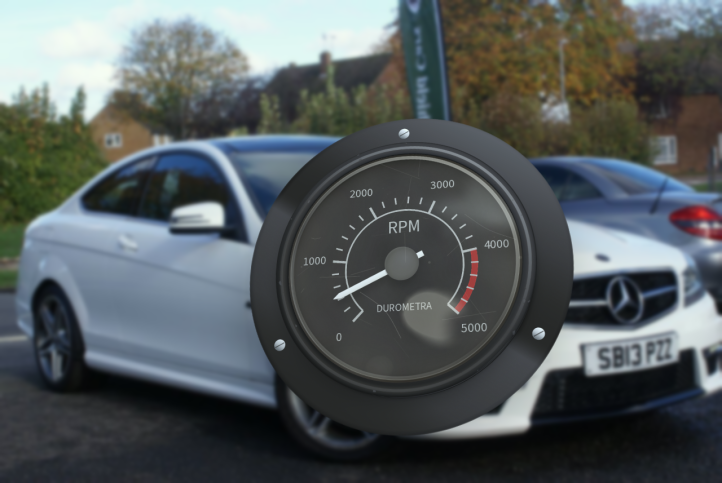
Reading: value=400 unit=rpm
